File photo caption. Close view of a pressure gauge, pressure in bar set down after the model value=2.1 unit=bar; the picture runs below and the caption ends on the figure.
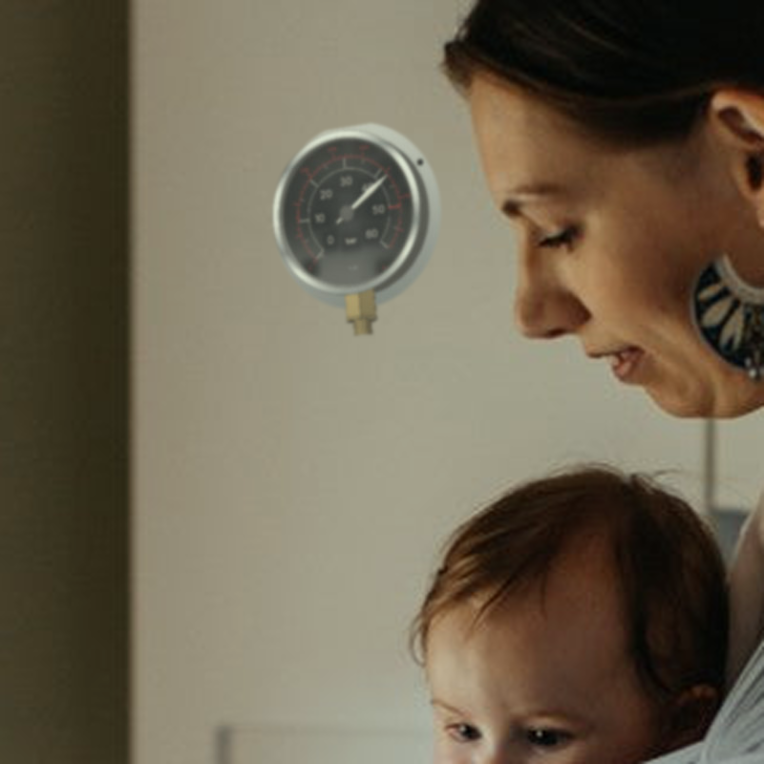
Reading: value=42.5 unit=bar
